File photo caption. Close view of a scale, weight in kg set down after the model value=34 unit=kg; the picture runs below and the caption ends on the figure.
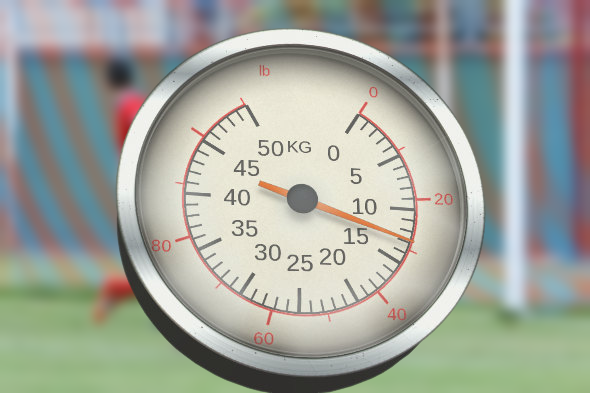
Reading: value=13 unit=kg
